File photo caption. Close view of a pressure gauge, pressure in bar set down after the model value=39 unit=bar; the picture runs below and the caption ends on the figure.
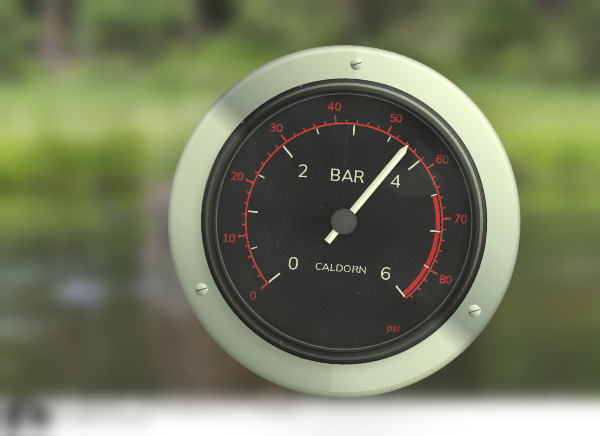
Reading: value=3.75 unit=bar
